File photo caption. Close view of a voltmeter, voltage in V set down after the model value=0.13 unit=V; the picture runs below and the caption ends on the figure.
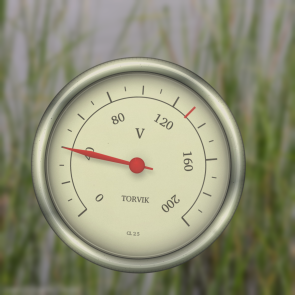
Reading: value=40 unit=V
